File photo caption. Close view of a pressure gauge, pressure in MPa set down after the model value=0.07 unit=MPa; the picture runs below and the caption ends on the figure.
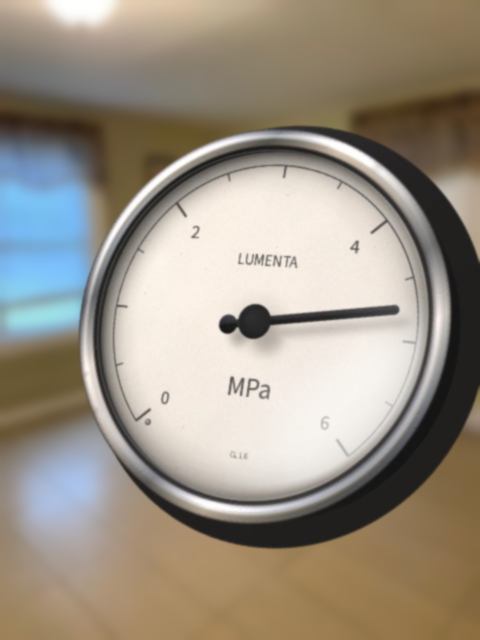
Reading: value=4.75 unit=MPa
